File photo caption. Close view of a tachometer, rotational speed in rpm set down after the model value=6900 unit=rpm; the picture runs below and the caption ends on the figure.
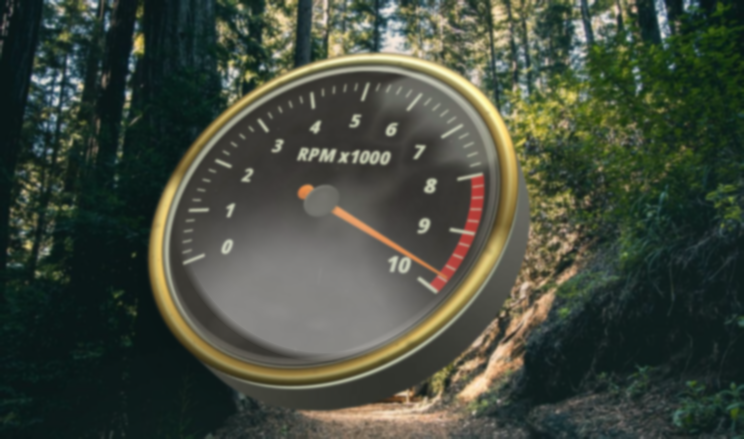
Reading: value=9800 unit=rpm
